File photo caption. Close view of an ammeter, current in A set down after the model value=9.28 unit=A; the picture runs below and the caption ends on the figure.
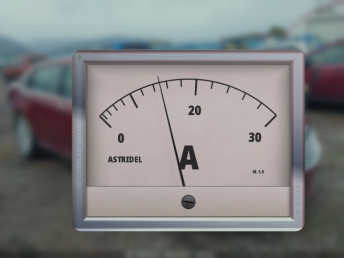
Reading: value=15 unit=A
